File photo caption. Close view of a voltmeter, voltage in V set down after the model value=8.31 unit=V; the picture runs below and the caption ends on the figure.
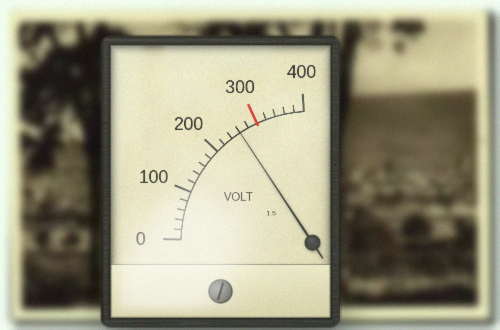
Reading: value=260 unit=V
